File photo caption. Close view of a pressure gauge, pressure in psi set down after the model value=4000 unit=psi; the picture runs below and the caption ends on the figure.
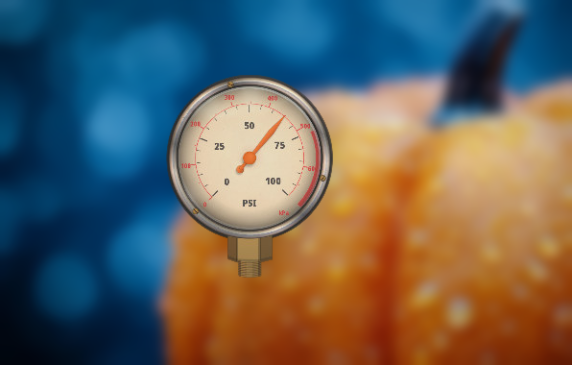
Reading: value=65 unit=psi
